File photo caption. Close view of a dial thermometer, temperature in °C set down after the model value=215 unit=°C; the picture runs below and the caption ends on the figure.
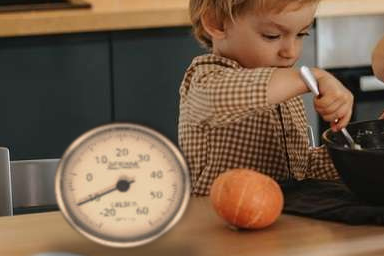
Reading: value=-10 unit=°C
